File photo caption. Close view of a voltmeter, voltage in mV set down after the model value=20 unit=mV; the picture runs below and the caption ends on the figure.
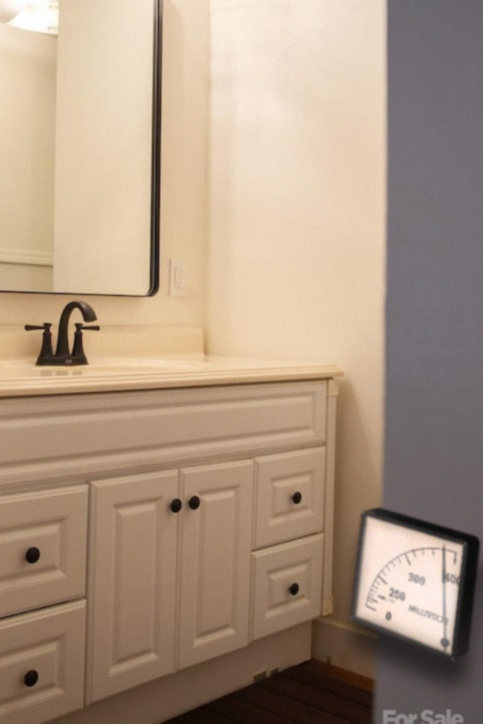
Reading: value=380 unit=mV
